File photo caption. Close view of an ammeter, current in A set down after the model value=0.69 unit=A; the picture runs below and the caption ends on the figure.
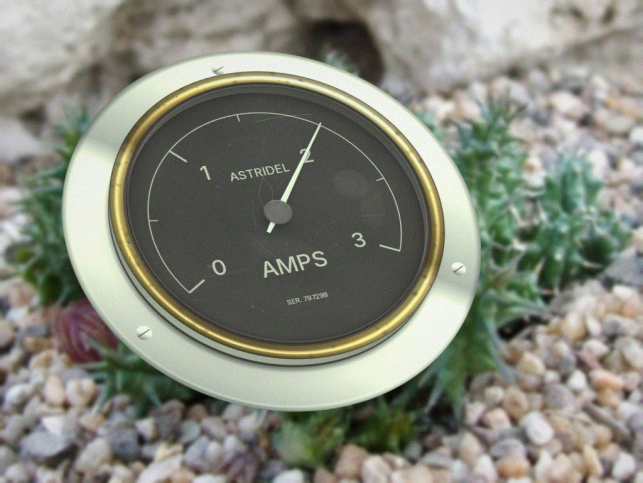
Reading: value=2 unit=A
